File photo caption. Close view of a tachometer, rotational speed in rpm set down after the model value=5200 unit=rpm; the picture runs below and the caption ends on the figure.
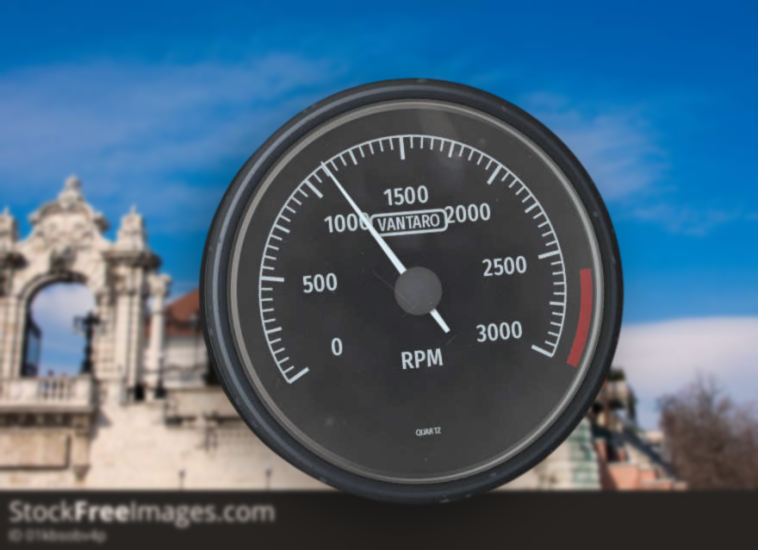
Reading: value=1100 unit=rpm
